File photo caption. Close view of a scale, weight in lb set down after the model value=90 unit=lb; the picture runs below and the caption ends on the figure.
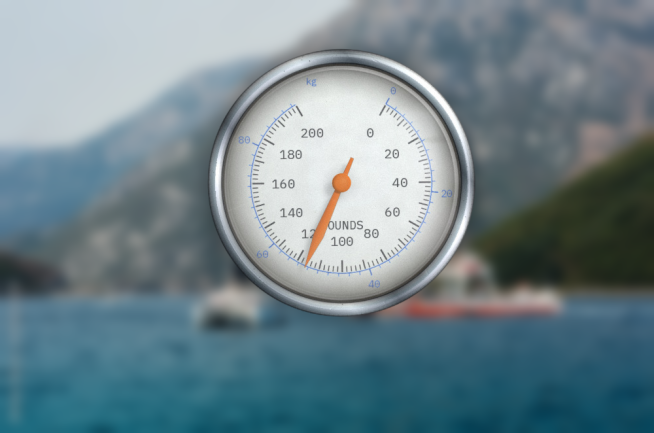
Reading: value=116 unit=lb
